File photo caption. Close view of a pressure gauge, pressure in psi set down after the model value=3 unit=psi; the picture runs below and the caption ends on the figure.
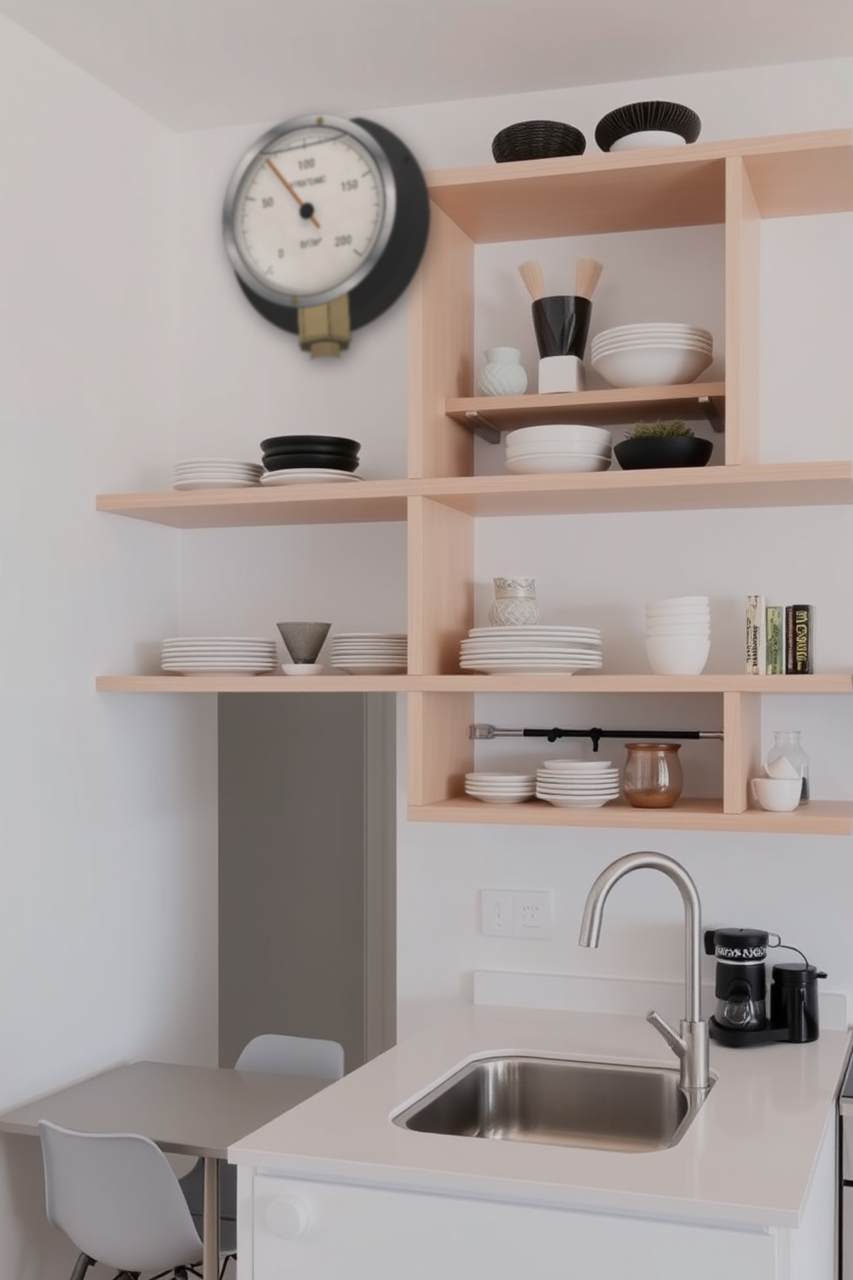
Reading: value=75 unit=psi
